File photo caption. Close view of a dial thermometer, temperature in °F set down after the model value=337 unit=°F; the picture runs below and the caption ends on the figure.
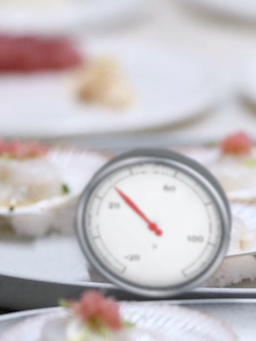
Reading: value=30 unit=°F
